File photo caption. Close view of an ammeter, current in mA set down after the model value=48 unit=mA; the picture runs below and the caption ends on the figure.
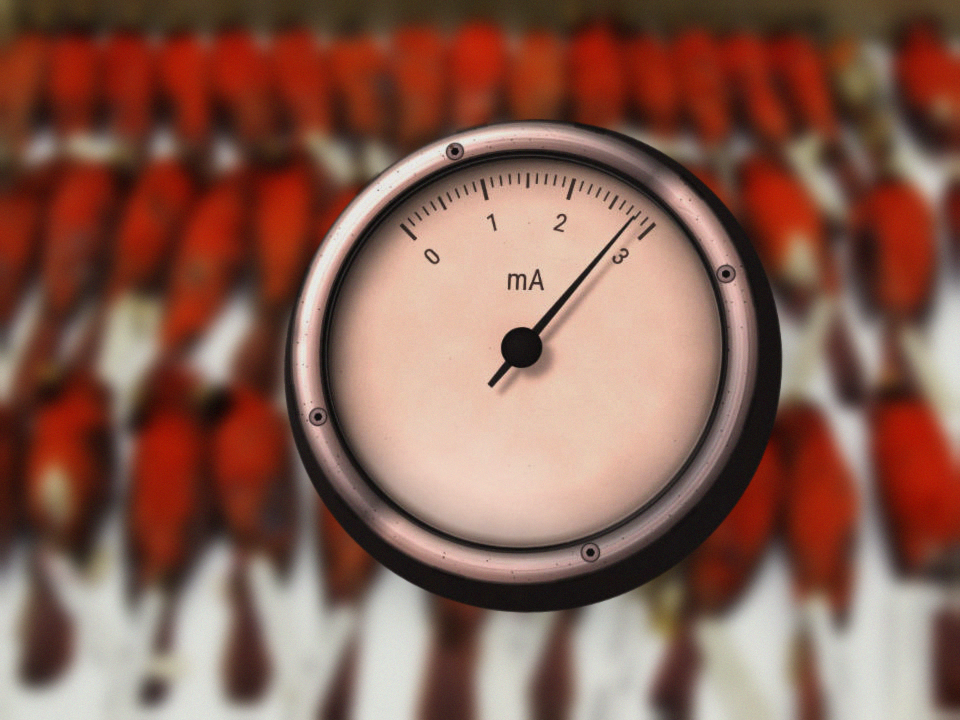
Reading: value=2.8 unit=mA
